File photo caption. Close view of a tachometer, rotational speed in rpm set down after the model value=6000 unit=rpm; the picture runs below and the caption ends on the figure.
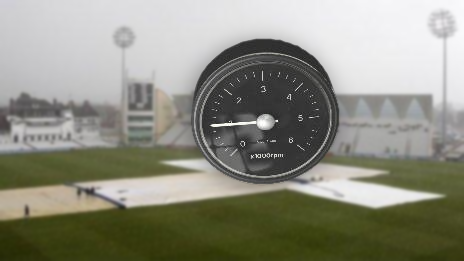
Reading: value=1000 unit=rpm
